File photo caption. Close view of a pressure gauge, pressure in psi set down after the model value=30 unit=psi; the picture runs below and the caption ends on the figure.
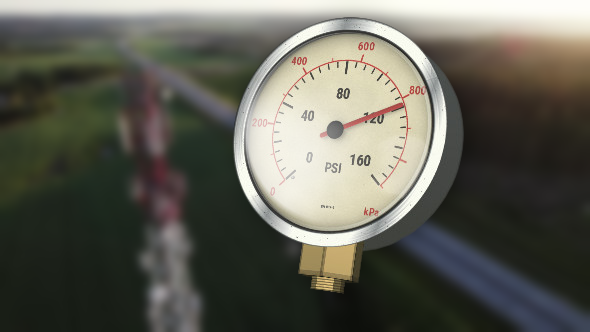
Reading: value=120 unit=psi
